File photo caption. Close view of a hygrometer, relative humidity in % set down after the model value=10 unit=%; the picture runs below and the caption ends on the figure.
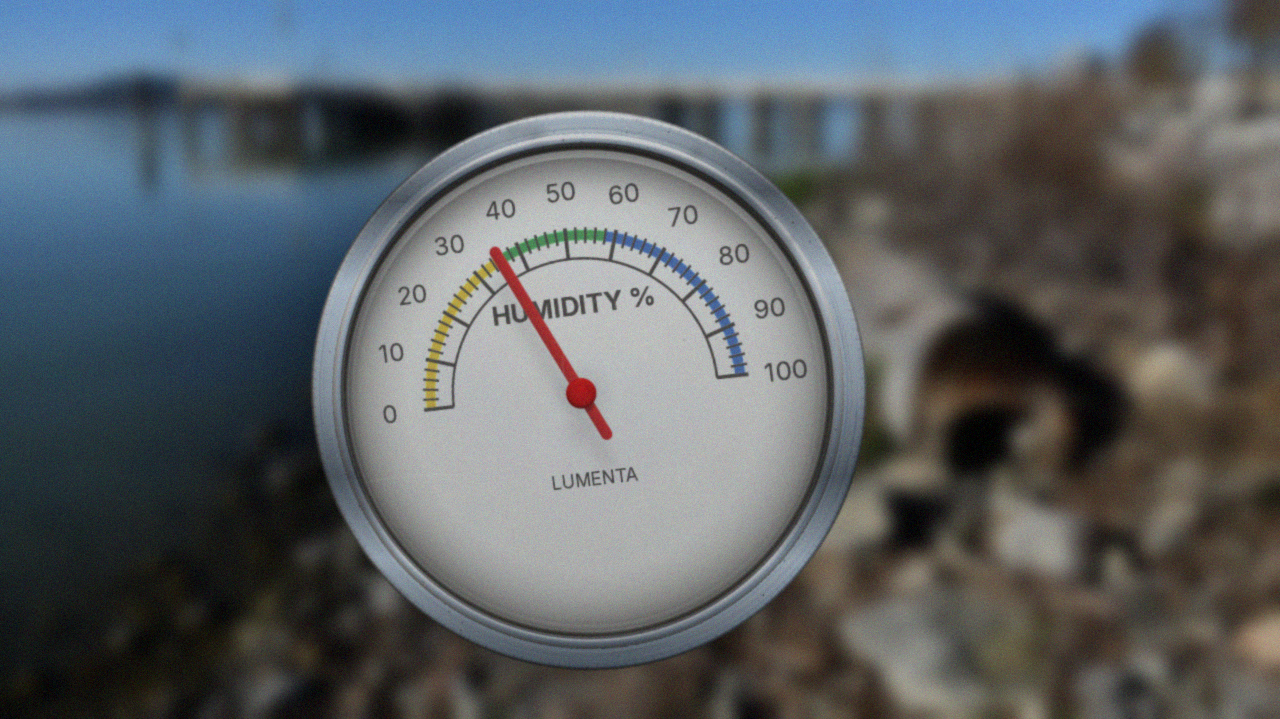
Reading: value=36 unit=%
